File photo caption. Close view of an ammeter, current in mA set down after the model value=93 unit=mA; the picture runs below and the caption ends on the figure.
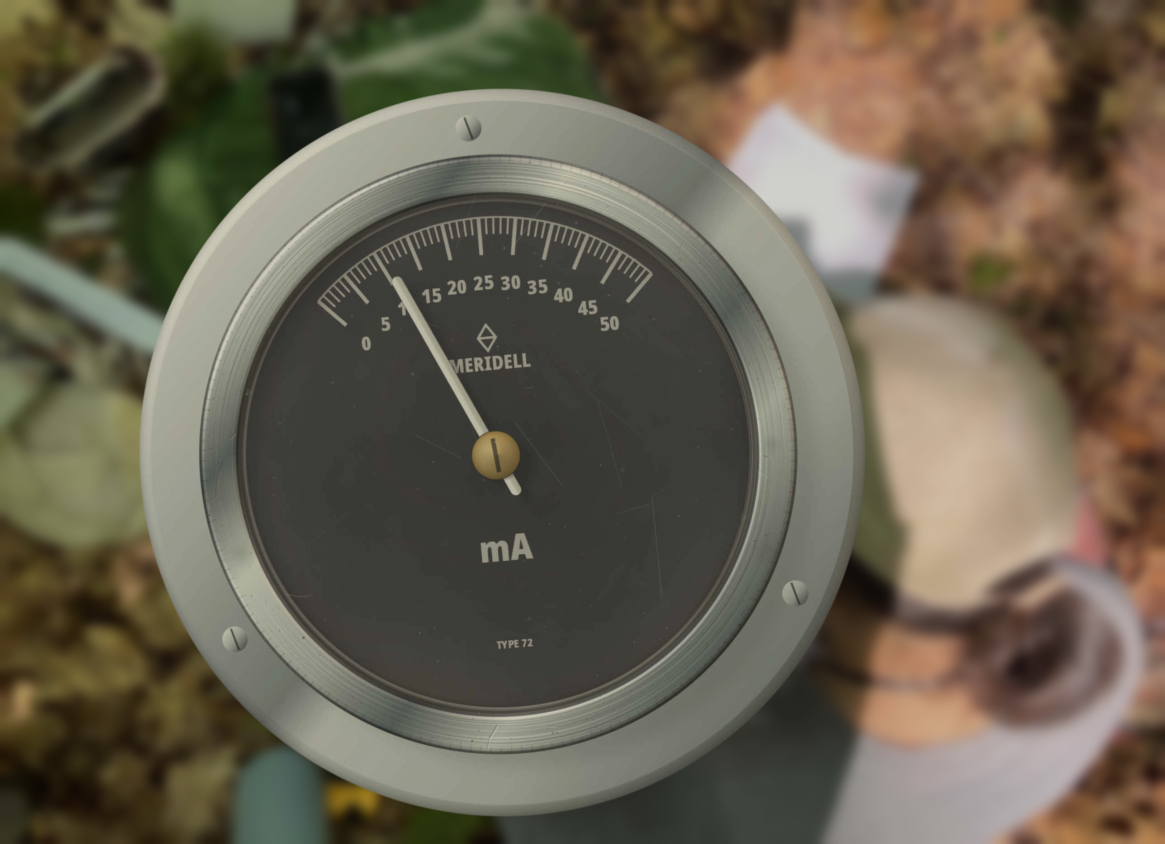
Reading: value=11 unit=mA
